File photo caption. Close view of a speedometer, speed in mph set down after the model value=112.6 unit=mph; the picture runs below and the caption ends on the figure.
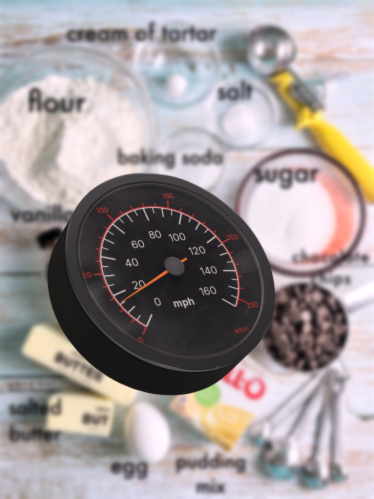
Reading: value=15 unit=mph
